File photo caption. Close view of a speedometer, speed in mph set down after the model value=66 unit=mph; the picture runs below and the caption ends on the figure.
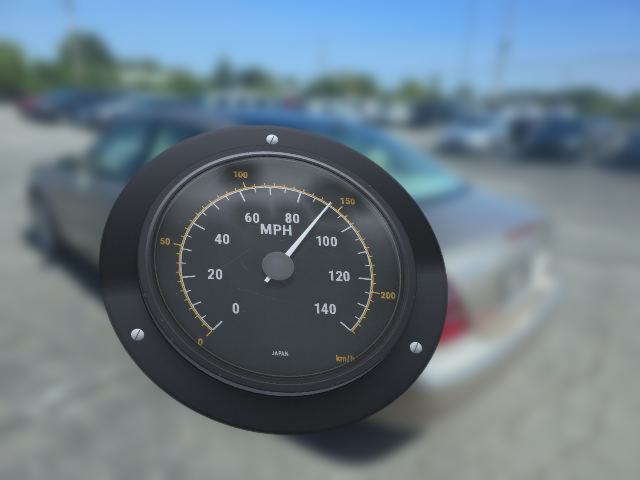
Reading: value=90 unit=mph
